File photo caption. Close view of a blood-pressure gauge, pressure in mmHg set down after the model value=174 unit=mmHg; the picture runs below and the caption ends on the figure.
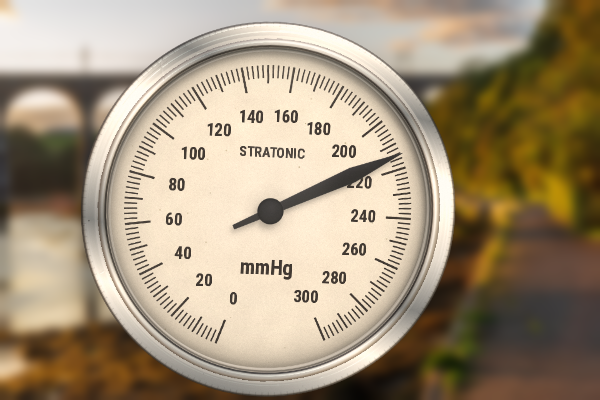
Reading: value=214 unit=mmHg
